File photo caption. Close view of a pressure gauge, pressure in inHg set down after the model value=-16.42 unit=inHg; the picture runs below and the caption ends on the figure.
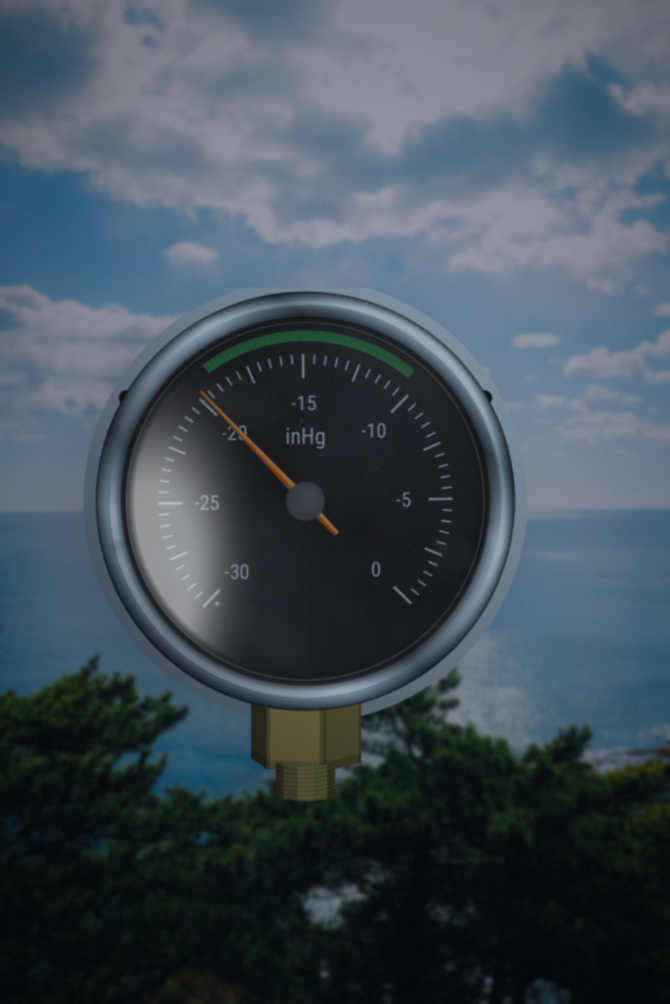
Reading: value=-19.75 unit=inHg
